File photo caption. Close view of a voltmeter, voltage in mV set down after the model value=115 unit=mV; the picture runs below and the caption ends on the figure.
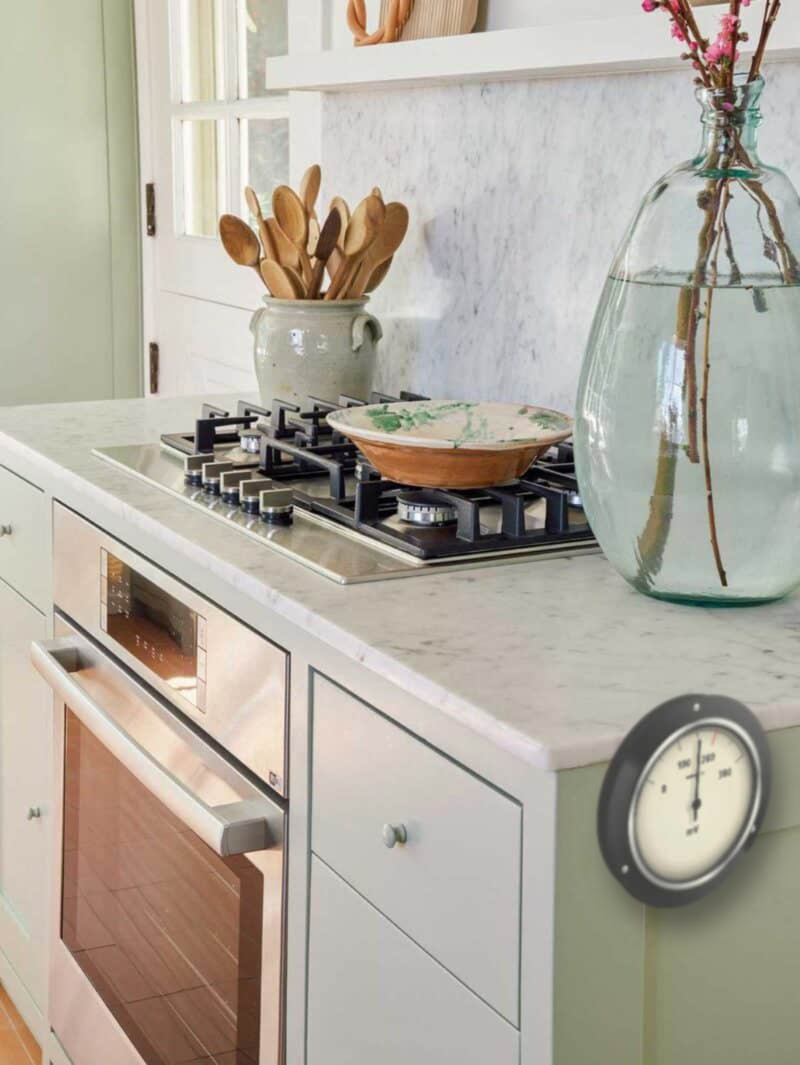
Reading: value=150 unit=mV
